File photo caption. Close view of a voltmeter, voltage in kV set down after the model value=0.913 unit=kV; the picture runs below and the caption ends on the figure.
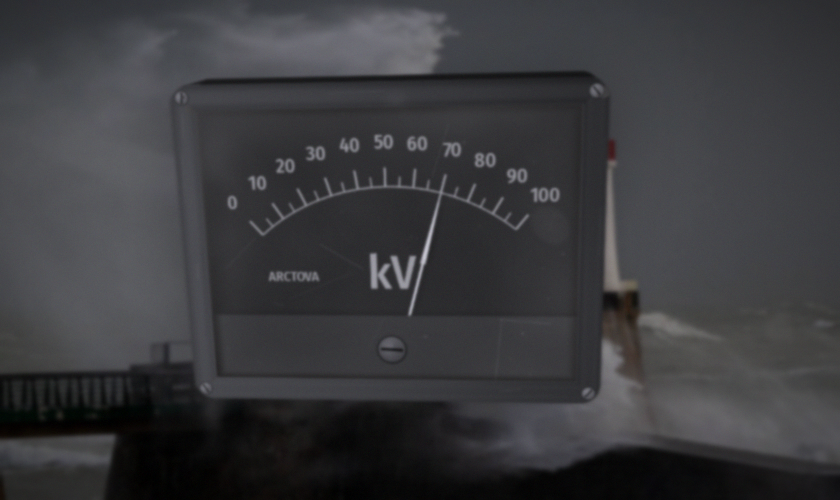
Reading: value=70 unit=kV
